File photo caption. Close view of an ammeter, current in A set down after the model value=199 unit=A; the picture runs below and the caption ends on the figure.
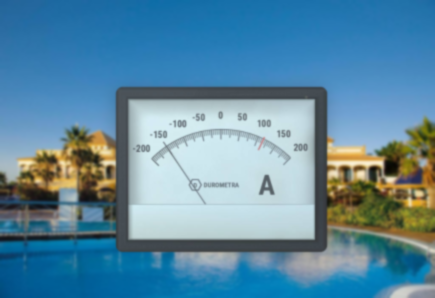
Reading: value=-150 unit=A
